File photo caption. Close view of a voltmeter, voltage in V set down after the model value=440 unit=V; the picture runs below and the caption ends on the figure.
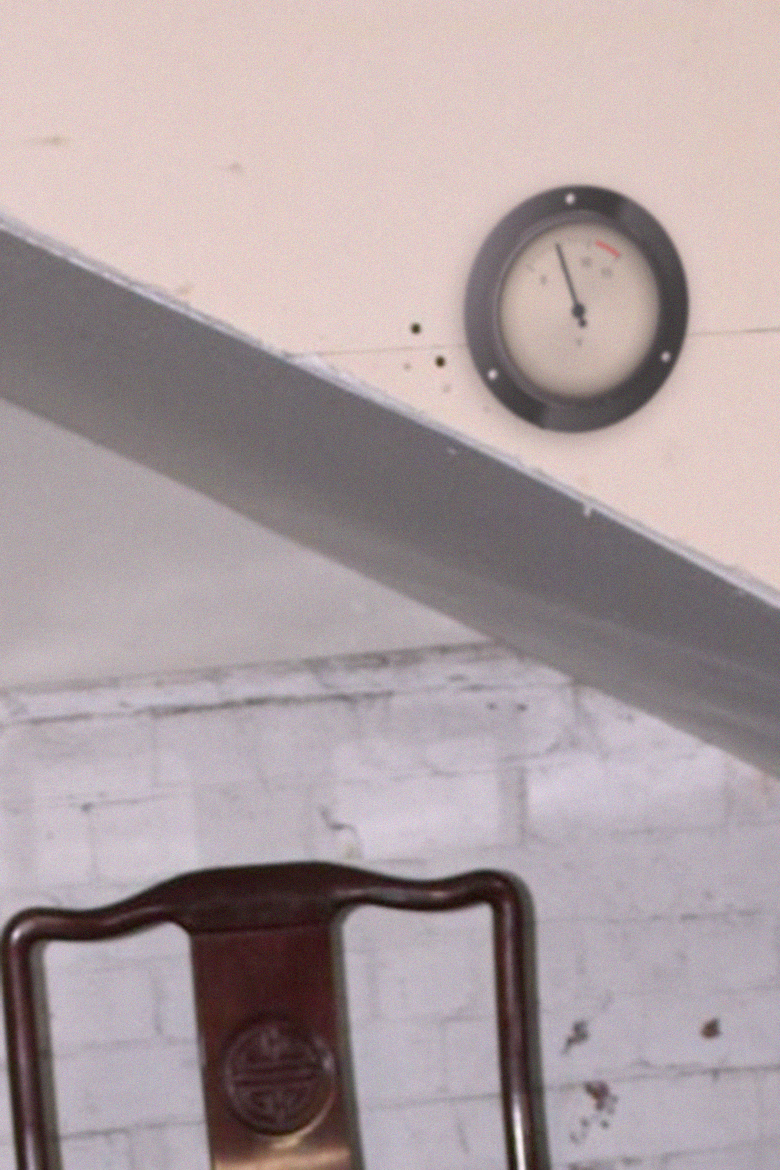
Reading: value=5 unit=V
